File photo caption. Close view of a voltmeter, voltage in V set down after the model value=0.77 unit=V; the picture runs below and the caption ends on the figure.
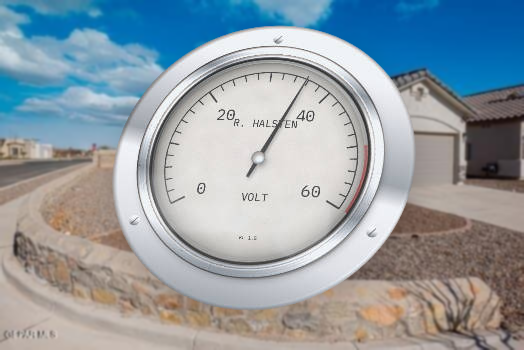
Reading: value=36 unit=V
